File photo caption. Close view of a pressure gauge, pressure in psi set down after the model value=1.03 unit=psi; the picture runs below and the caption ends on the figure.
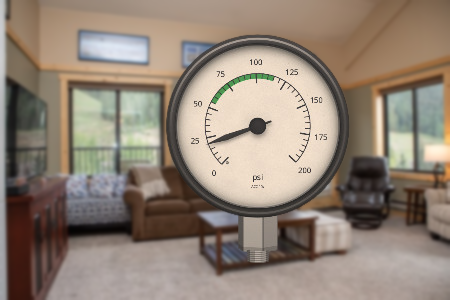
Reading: value=20 unit=psi
